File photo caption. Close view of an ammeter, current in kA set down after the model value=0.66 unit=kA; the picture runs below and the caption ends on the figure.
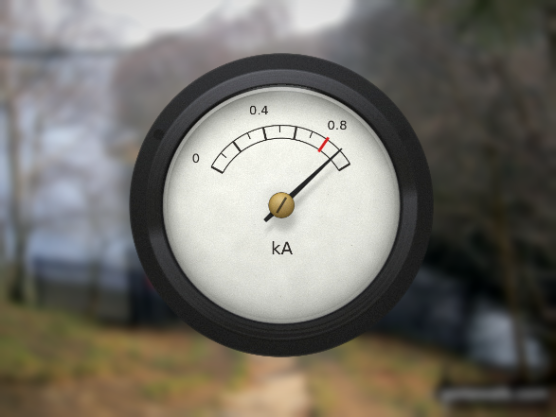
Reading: value=0.9 unit=kA
